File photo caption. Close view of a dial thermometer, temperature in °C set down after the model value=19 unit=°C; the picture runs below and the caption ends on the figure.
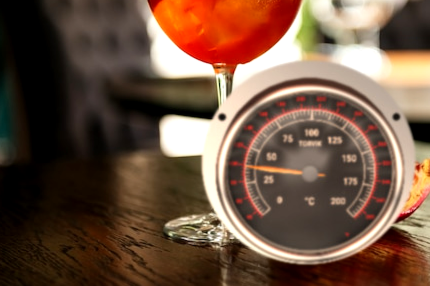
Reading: value=37.5 unit=°C
